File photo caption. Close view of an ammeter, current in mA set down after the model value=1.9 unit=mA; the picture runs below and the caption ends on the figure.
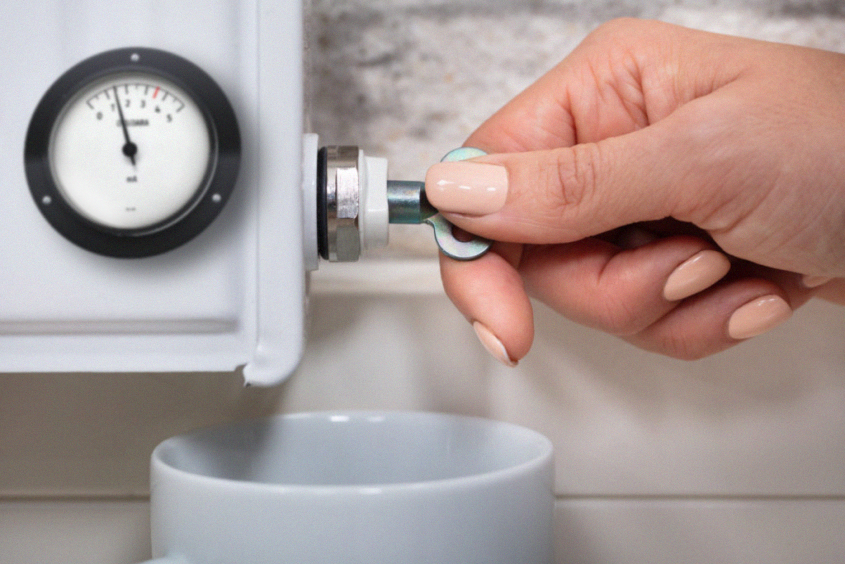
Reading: value=1.5 unit=mA
